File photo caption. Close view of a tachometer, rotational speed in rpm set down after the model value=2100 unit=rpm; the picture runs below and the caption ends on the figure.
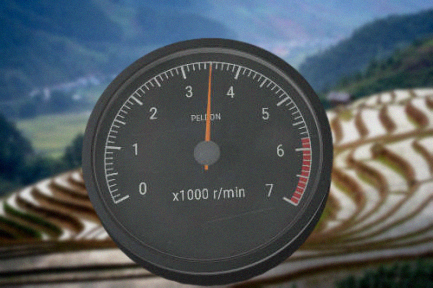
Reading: value=3500 unit=rpm
